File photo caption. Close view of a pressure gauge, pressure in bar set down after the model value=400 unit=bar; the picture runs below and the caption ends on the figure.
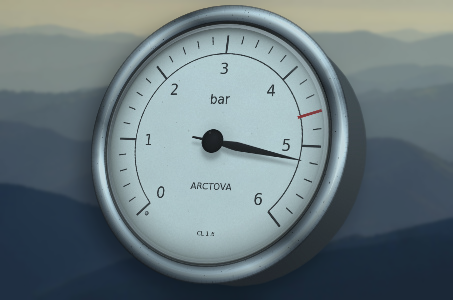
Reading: value=5.2 unit=bar
